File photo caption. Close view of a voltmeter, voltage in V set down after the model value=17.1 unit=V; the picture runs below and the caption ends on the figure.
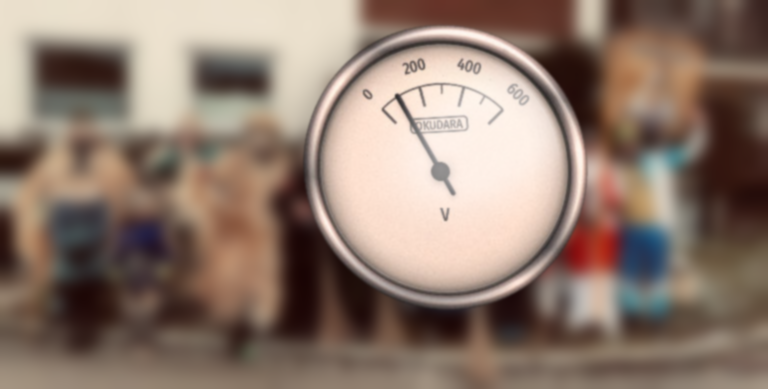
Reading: value=100 unit=V
